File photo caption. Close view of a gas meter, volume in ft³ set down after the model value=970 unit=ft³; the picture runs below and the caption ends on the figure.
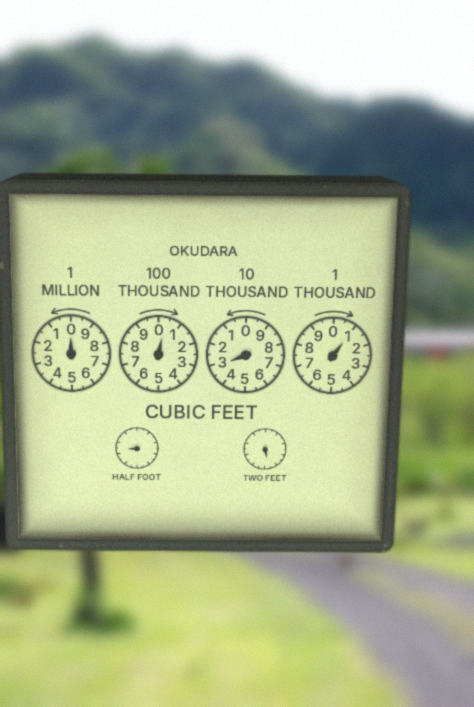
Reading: value=3100 unit=ft³
